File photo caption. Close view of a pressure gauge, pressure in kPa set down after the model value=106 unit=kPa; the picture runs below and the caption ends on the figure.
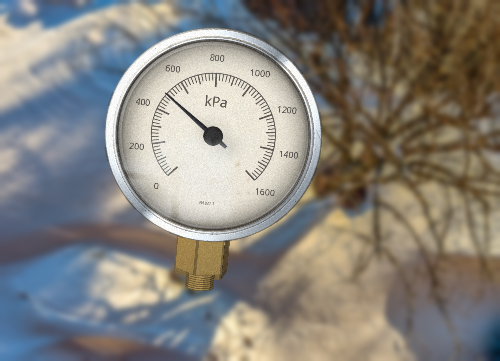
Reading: value=500 unit=kPa
